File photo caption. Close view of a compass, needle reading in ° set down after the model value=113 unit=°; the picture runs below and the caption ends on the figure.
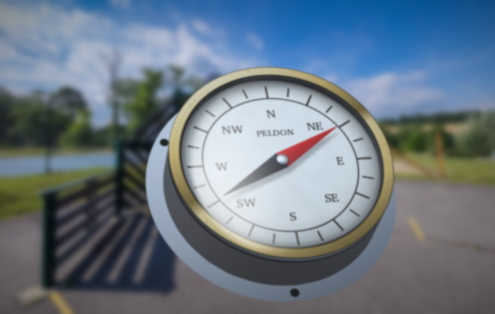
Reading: value=60 unit=°
